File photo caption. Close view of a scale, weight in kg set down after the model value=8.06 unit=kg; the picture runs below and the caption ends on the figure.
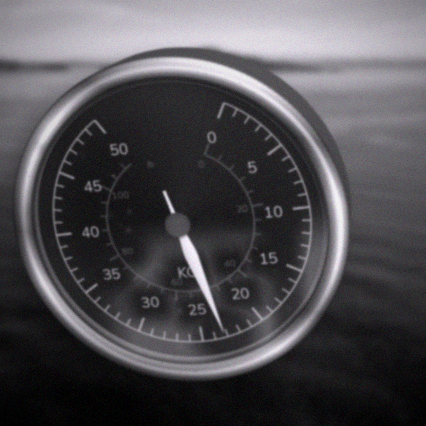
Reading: value=23 unit=kg
